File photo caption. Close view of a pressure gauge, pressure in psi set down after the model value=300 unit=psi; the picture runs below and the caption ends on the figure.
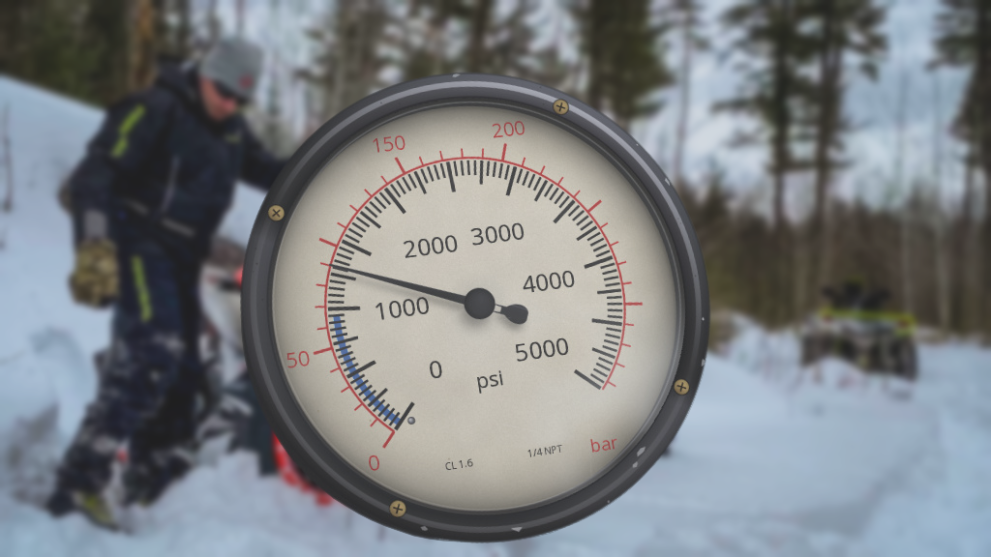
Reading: value=1300 unit=psi
